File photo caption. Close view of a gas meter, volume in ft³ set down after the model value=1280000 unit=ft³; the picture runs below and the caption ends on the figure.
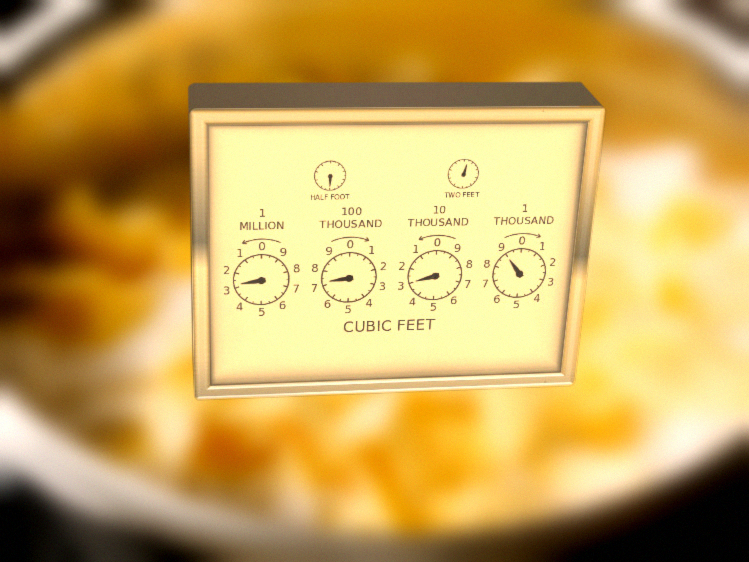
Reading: value=272900 unit=ft³
